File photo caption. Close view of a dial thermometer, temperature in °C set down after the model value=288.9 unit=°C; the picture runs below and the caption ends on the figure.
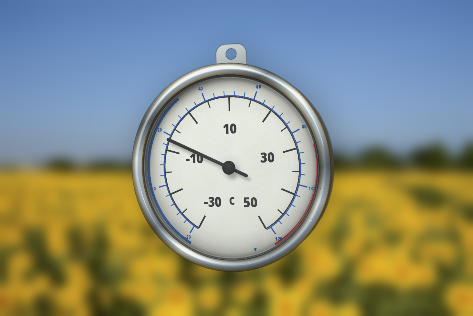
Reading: value=-7.5 unit=°C
